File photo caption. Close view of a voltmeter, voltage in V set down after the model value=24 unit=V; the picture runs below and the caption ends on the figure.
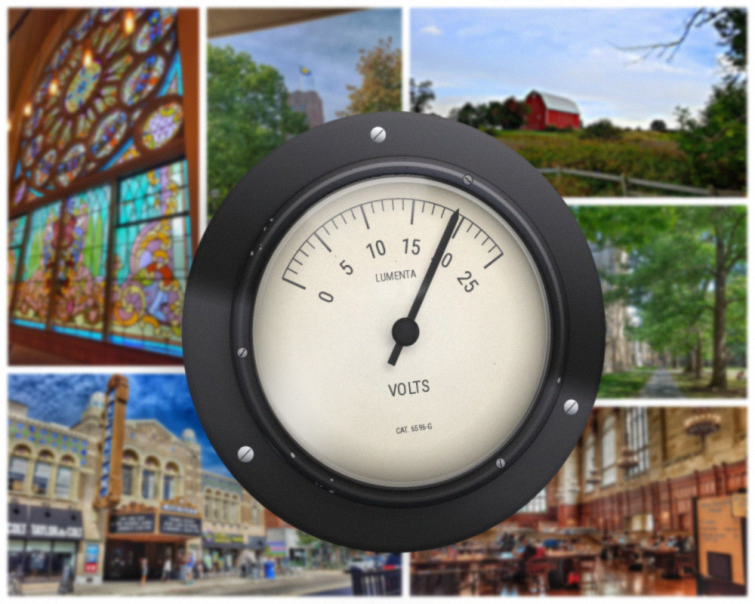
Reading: value=19 unit=V
